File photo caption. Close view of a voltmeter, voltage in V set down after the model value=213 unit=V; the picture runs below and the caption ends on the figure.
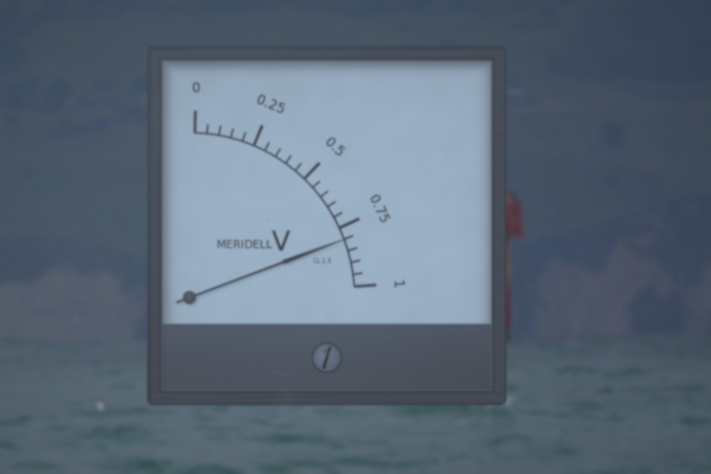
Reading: value=0.8 unit=V
